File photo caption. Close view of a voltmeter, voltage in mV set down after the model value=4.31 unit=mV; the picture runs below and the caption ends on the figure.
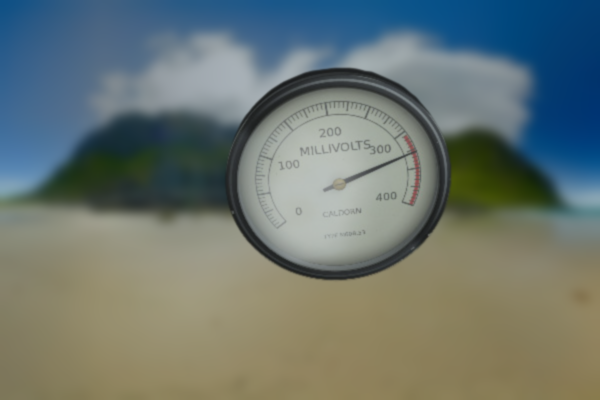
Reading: value=325 unit=mV
